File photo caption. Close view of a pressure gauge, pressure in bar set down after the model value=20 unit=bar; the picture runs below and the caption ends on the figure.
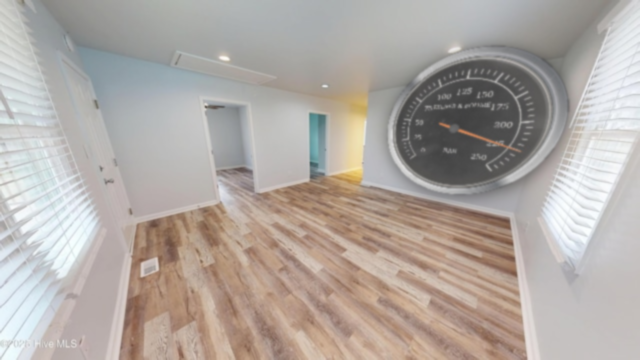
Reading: value=225 unit=bar
